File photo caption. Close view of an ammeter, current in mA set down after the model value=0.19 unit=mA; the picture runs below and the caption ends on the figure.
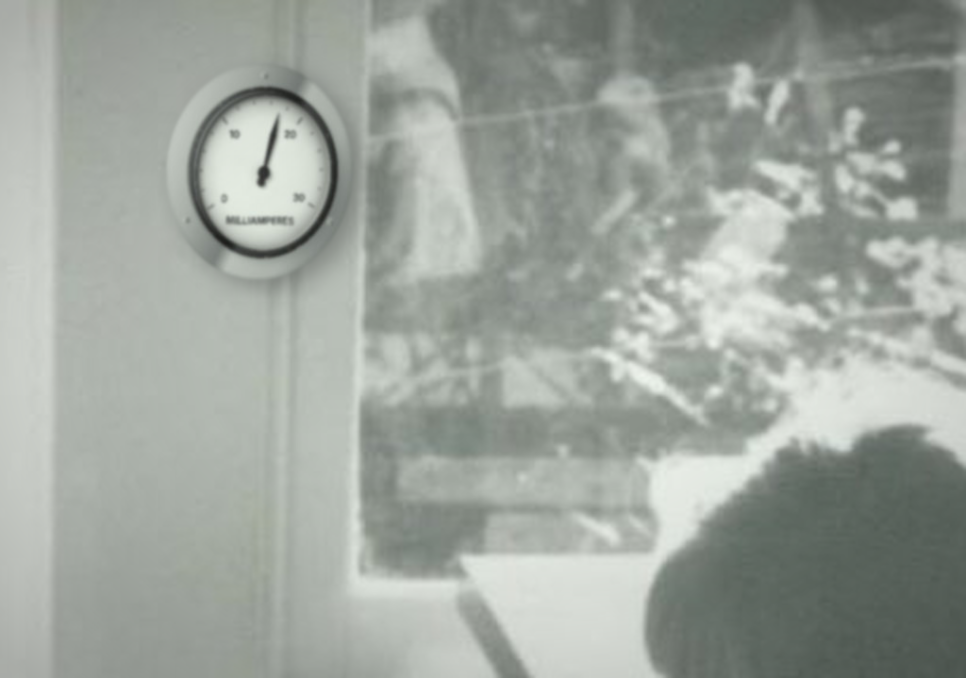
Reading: value=17 unit=mA
